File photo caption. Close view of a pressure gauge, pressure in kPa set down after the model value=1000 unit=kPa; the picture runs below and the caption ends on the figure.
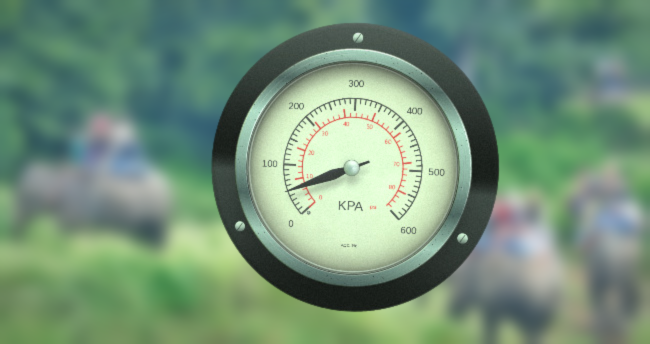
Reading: value=50 unit=kPa
